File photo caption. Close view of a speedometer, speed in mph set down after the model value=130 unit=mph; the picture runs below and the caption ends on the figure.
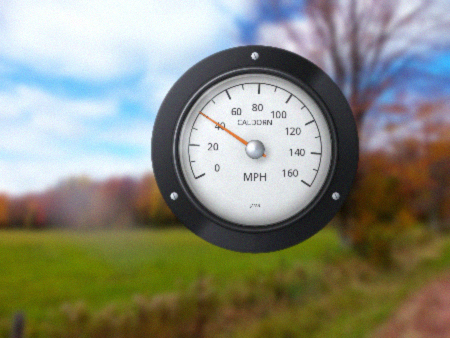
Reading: value=40 unit=mph
